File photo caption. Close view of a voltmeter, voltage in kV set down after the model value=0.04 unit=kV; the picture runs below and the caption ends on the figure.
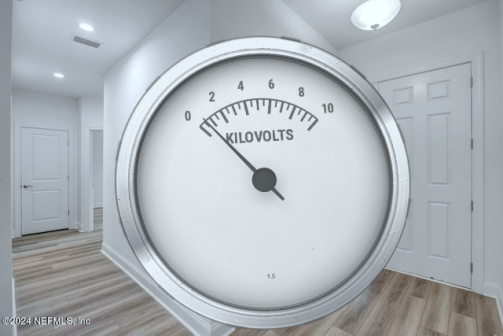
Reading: value=0.5 unit=kV
